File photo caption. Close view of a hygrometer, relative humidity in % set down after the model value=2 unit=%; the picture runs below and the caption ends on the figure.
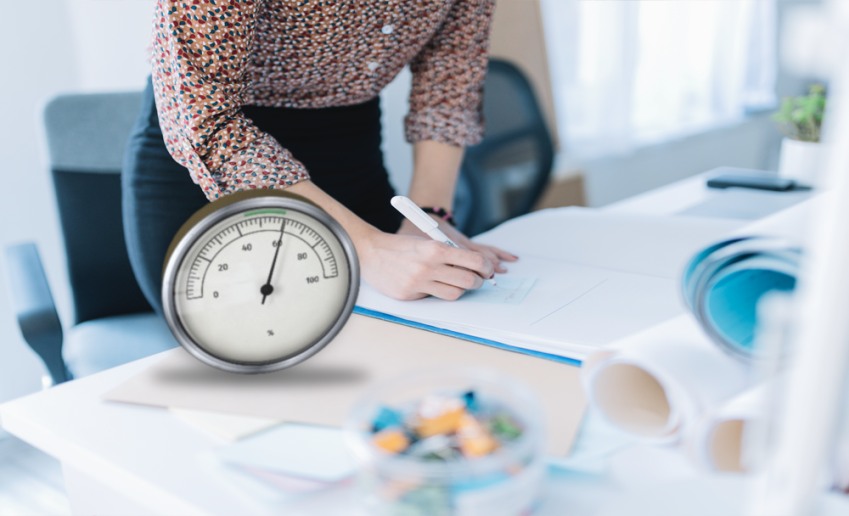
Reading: value=60 unit=%
